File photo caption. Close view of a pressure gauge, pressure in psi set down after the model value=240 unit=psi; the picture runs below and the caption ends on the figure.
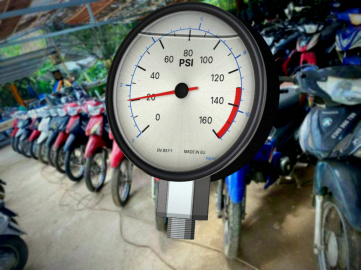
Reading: value=20 unit=psi
